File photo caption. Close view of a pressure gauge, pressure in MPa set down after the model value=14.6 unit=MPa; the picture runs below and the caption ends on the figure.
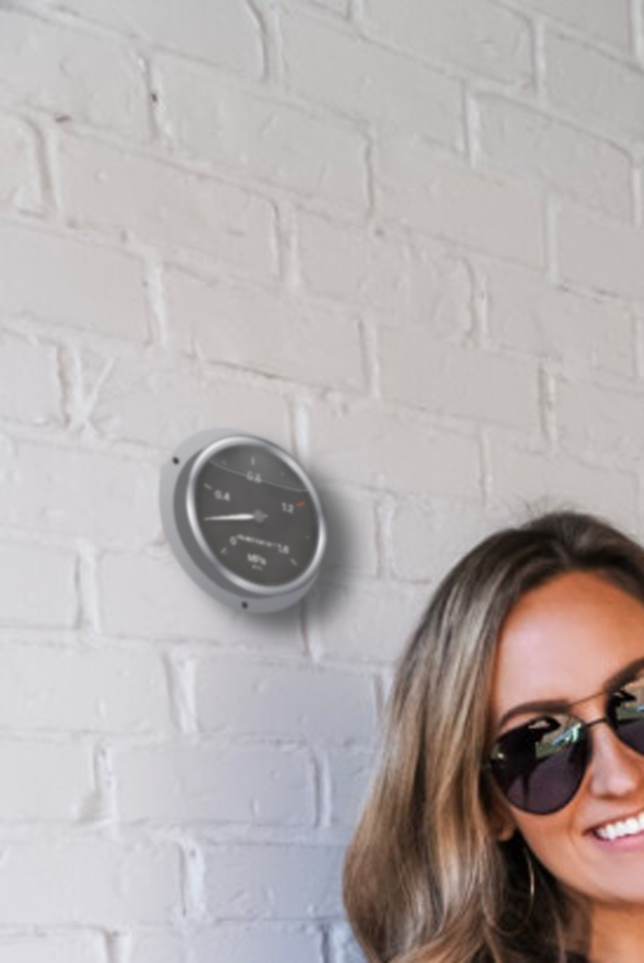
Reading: value=0.2 unit=MPa
